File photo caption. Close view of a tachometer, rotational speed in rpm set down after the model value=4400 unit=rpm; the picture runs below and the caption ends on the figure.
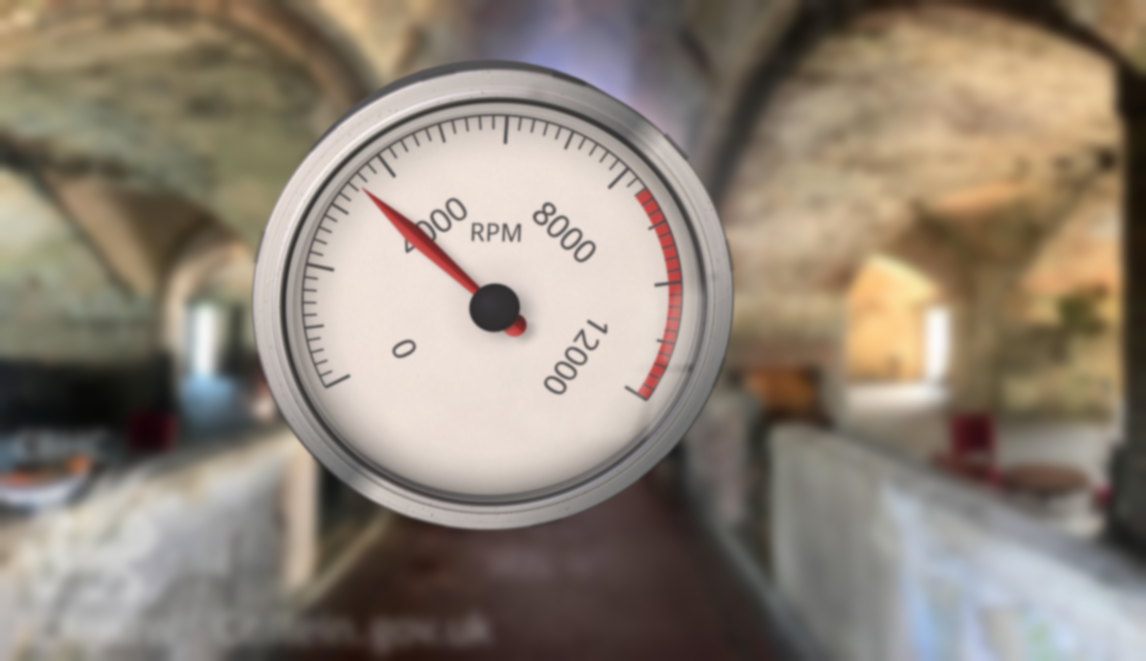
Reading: value=3500 unit=rpm
